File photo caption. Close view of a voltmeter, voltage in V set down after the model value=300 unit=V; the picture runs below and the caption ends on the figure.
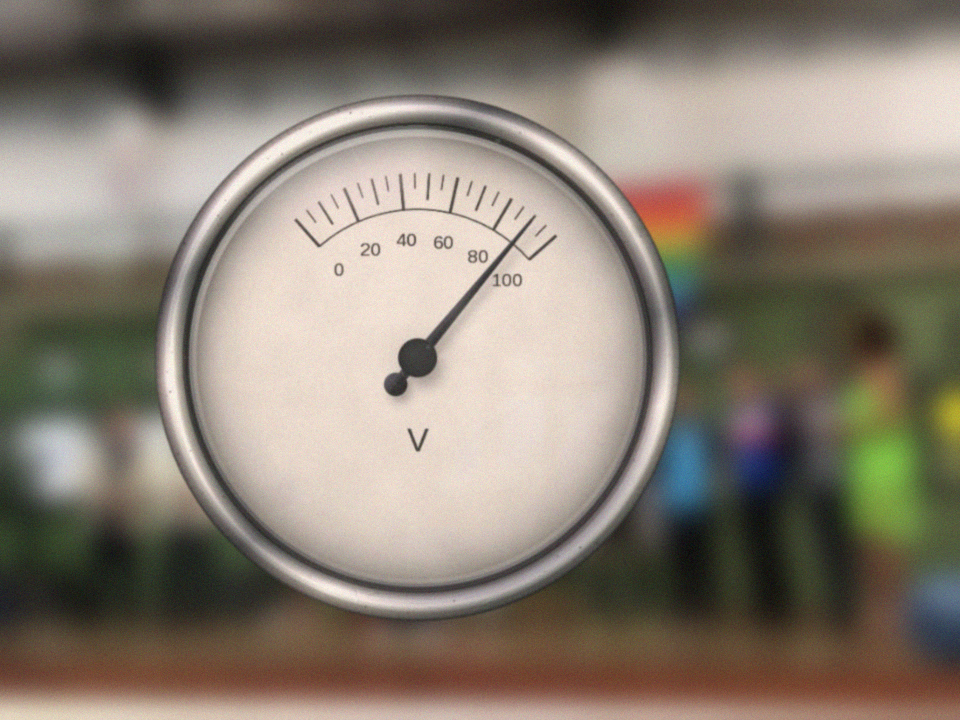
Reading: value=90 unit=V
